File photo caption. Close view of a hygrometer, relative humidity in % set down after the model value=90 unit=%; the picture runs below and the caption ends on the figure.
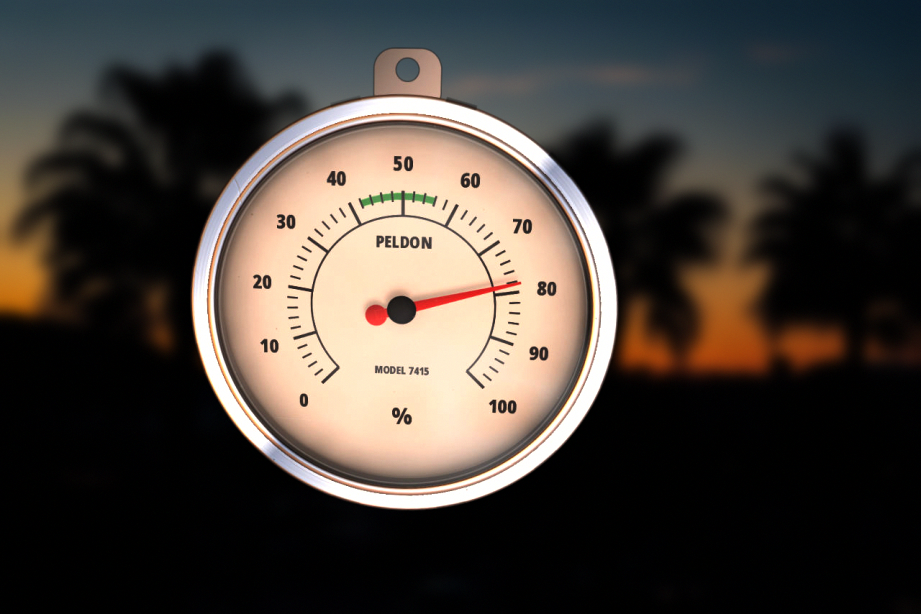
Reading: value=78 unit=%
